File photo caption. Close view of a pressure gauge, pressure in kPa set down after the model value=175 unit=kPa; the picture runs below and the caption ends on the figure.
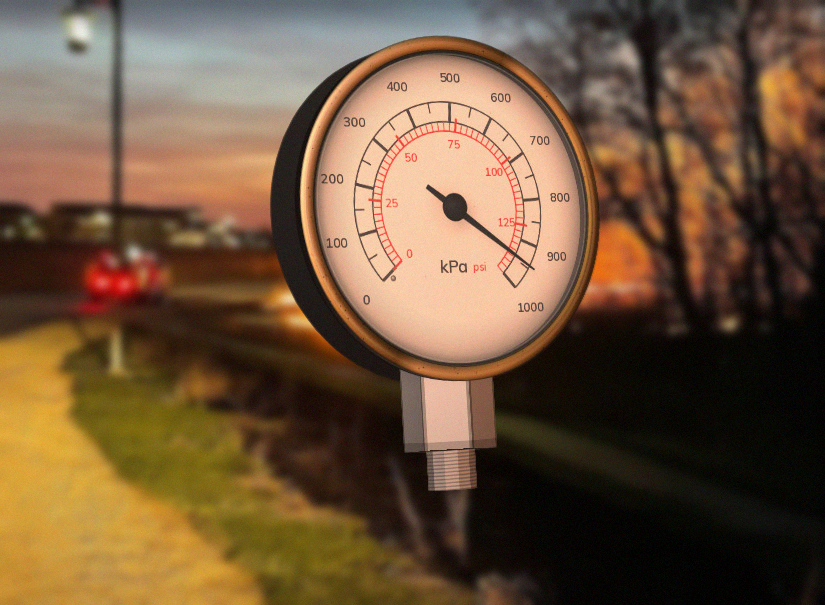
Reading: value=950 unit=kPa
